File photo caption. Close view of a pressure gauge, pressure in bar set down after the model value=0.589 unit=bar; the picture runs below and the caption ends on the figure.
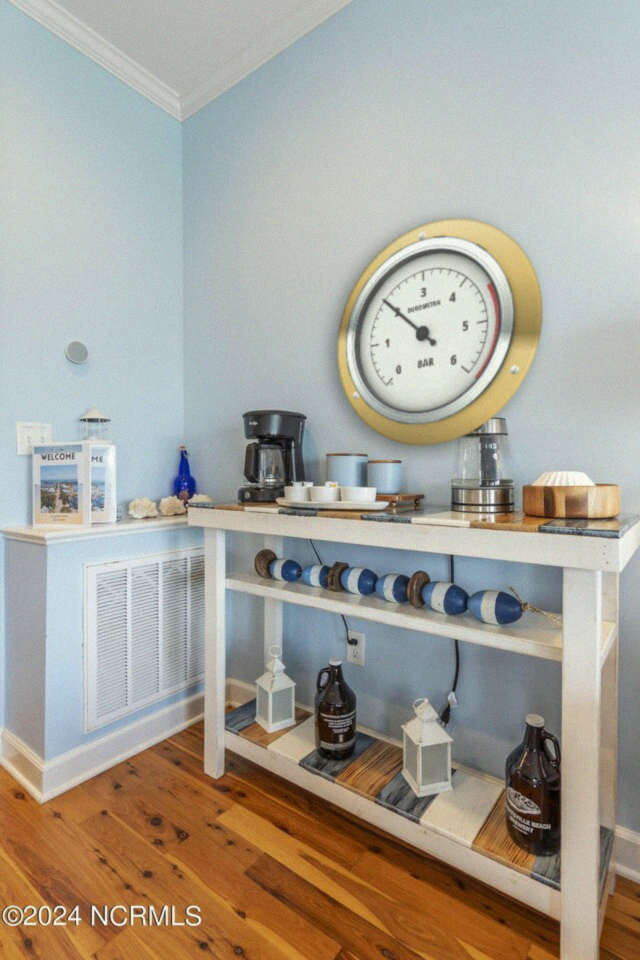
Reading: value=2 unit=bar
